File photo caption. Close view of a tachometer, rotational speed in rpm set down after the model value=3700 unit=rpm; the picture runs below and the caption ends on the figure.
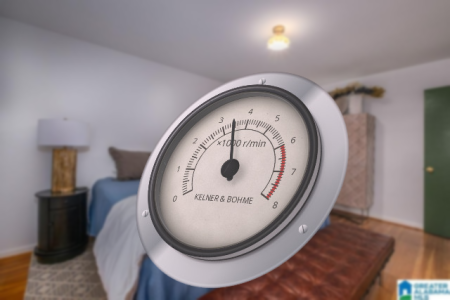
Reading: value=3500 unit=rpm
